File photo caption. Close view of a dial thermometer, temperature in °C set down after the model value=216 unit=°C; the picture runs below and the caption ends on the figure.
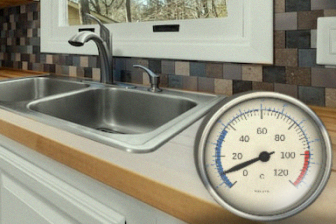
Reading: value=10 unit=°C
